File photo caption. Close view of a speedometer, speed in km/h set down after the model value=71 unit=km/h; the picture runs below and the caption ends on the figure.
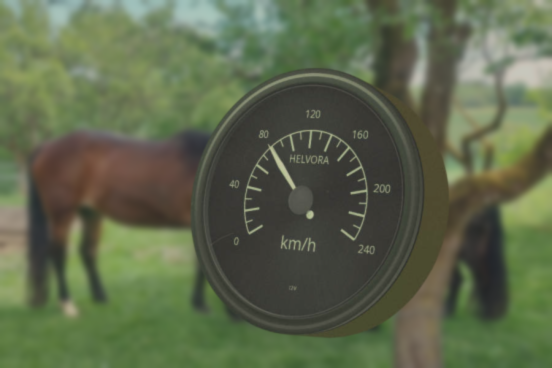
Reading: value=80 unit=km/h
